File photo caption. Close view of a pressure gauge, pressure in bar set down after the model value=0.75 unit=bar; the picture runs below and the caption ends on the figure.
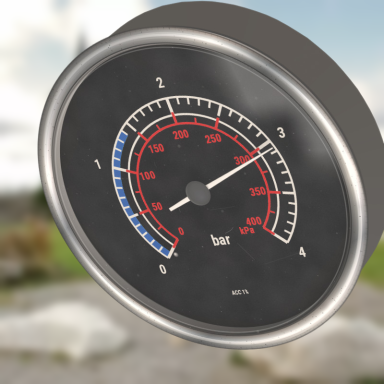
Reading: value=3.05 unit=bar
